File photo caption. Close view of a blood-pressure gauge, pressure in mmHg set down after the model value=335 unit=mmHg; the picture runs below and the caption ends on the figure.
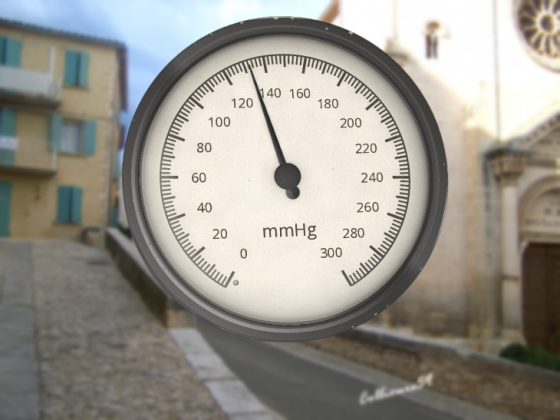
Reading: value=132 unit=mmHg
